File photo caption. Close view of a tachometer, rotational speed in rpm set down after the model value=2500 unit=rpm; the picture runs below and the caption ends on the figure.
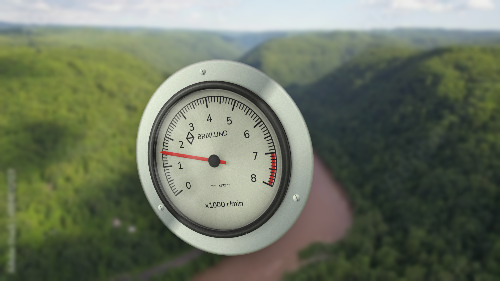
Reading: value=1500 unit=rpm
